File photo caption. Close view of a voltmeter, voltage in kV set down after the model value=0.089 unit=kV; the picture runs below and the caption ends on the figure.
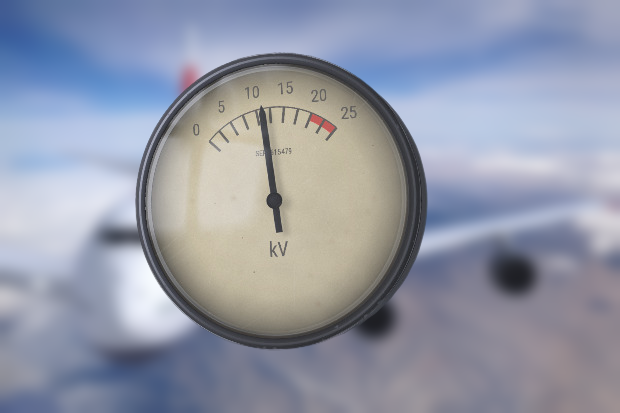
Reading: value=11.25 unit=kV
